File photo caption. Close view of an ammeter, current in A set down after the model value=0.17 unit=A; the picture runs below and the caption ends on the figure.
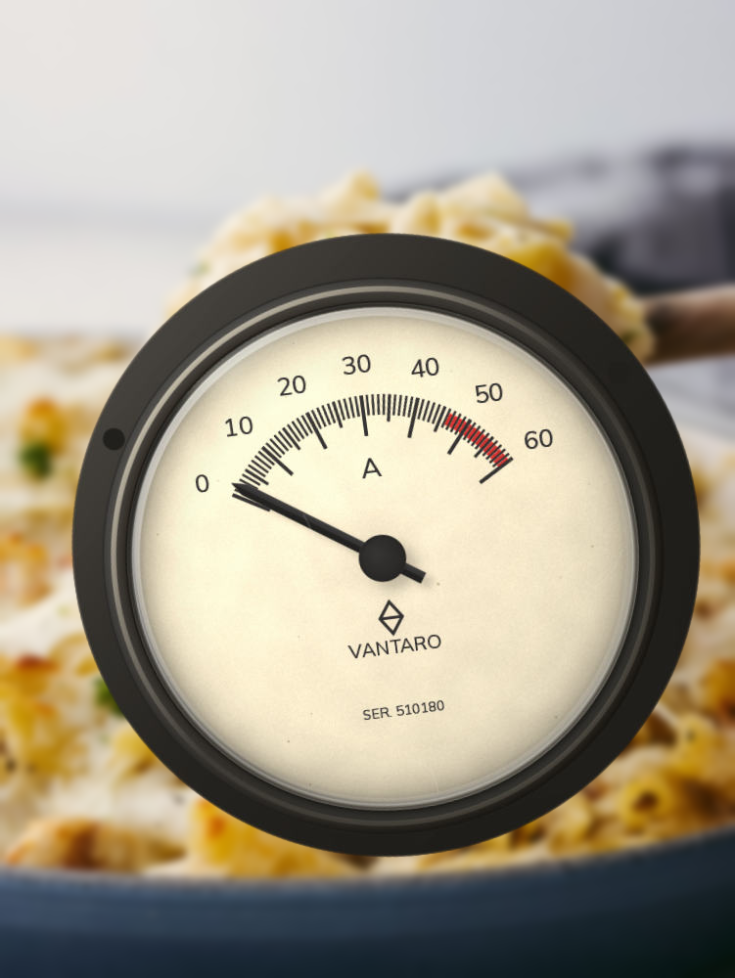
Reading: value=2 unit=A
